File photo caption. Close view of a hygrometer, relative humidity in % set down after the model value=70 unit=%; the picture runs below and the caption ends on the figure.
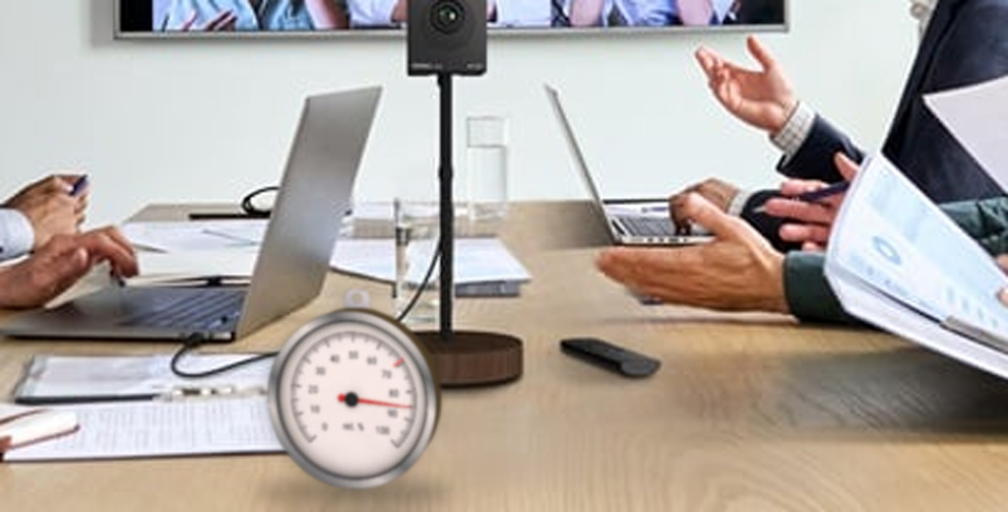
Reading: value=85 unit=%
